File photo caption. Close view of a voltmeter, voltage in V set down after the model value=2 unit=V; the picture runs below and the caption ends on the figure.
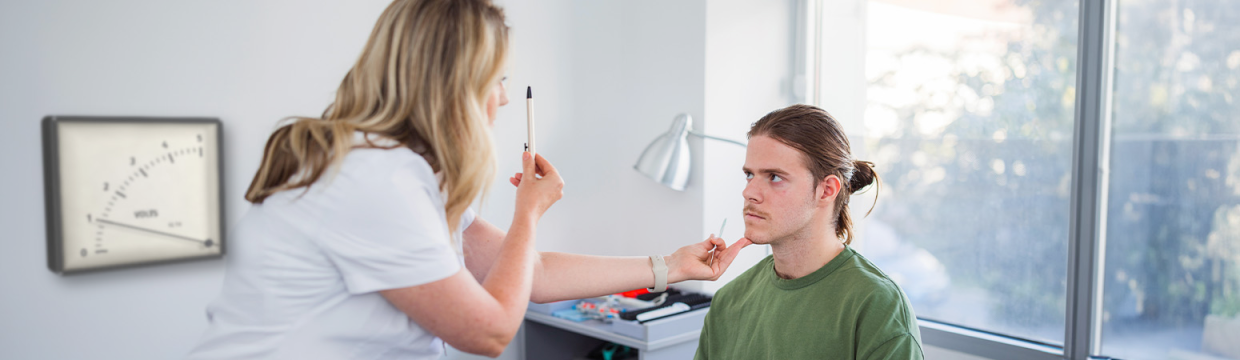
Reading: value=1 unit=V
